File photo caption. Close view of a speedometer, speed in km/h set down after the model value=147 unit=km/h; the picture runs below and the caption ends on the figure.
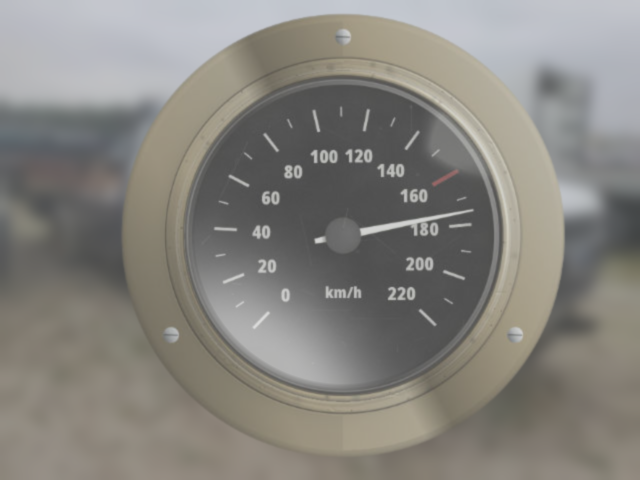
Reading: value=175 unit=km/h
